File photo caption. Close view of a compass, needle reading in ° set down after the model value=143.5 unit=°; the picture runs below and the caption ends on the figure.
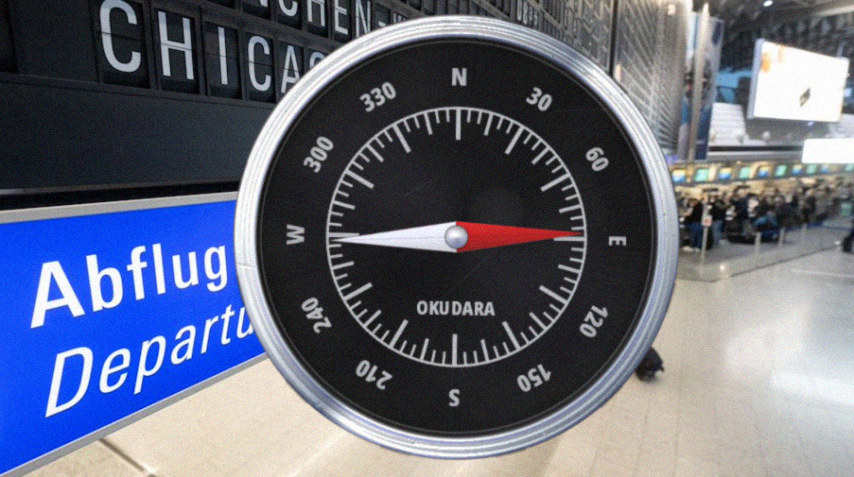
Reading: value=87.5 unit=°
